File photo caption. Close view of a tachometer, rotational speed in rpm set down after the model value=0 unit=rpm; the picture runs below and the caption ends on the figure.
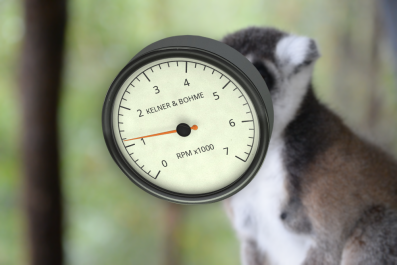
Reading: value=1200 unit=rpm
